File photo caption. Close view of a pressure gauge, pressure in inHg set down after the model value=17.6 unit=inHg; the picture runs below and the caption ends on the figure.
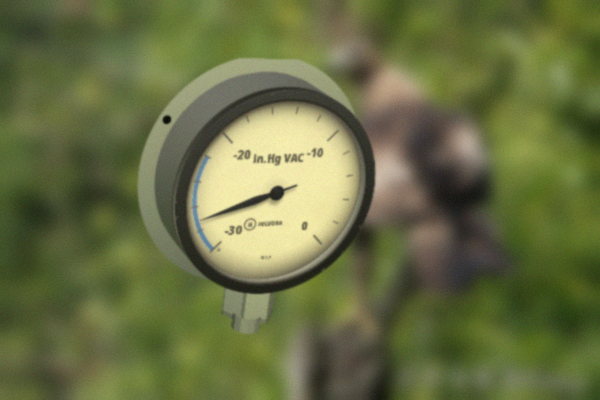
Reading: value=-27 unit=inHg
